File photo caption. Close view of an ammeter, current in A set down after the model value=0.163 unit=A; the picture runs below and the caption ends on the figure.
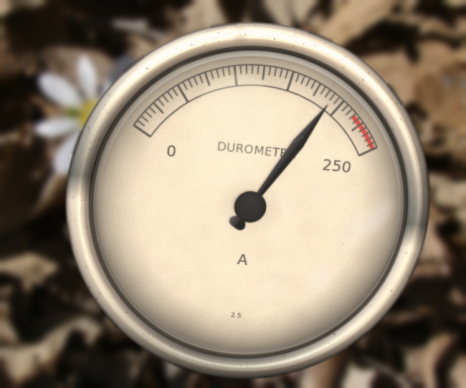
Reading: value=190 unit=A
